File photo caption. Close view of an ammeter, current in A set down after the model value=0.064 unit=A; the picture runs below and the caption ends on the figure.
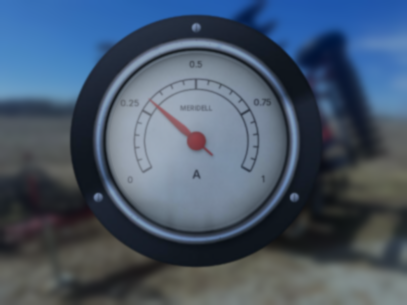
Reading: value=0.3 unit=A
